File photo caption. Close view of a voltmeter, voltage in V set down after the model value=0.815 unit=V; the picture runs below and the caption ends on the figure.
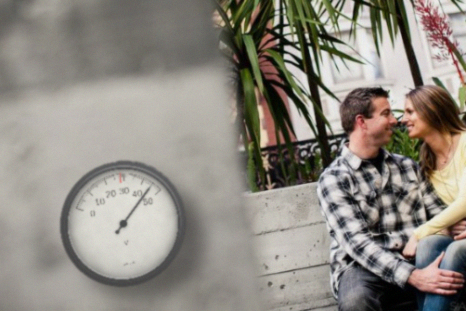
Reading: value=45 unit=V
